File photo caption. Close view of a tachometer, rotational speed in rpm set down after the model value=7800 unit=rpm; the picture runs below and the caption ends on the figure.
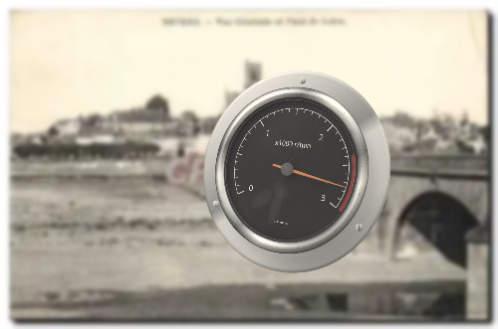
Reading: value=2750 unit=rpm
